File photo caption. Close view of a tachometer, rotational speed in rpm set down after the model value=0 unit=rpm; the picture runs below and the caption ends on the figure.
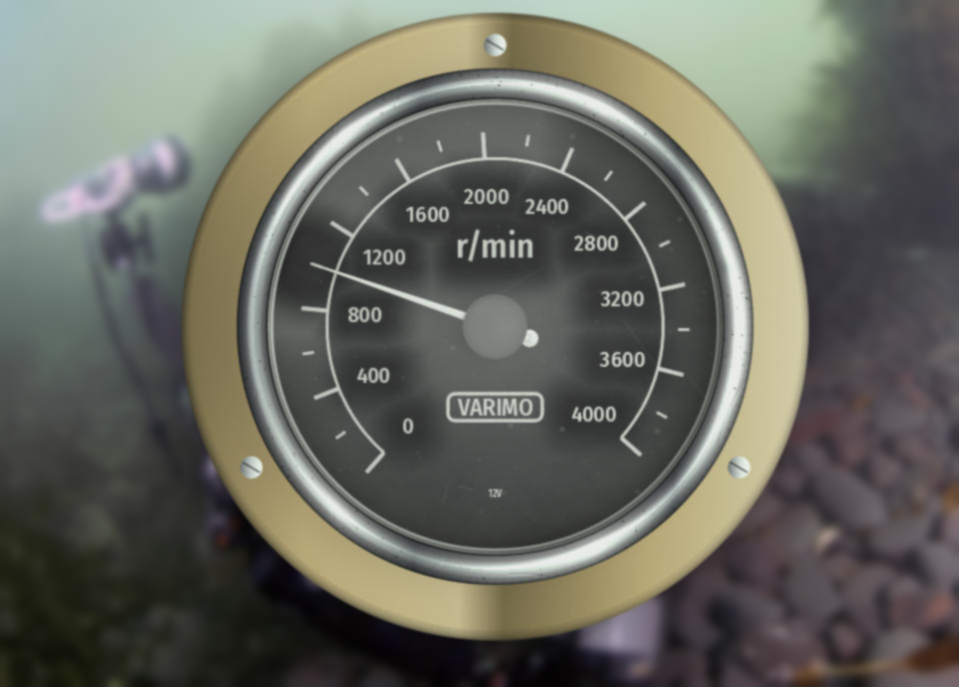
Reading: value=1000 unit=rpm
